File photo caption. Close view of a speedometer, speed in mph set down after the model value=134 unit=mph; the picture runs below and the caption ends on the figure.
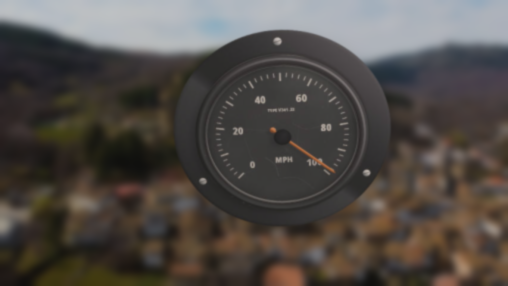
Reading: value=98 unit=mph
